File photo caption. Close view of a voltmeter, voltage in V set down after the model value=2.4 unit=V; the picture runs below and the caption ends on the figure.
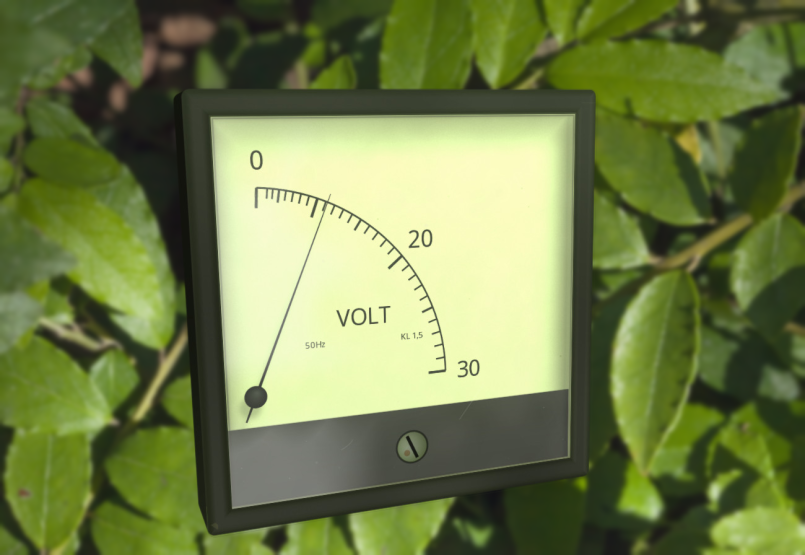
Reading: value=11 unit=V
